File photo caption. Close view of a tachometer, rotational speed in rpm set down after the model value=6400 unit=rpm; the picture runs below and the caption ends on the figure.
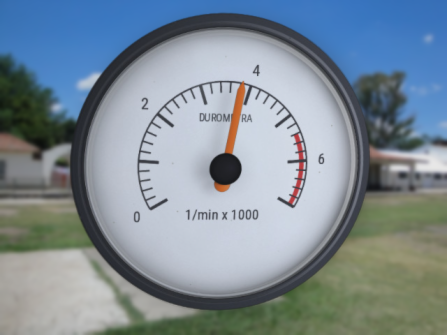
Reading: value=3800 unit=rpm
